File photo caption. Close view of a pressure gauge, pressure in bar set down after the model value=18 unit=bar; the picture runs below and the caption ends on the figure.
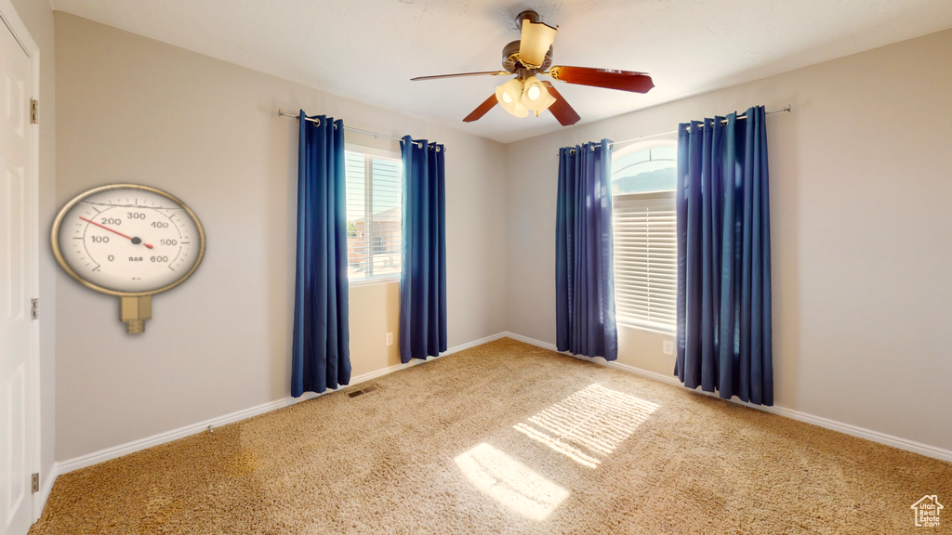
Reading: value=160 unit=bar
